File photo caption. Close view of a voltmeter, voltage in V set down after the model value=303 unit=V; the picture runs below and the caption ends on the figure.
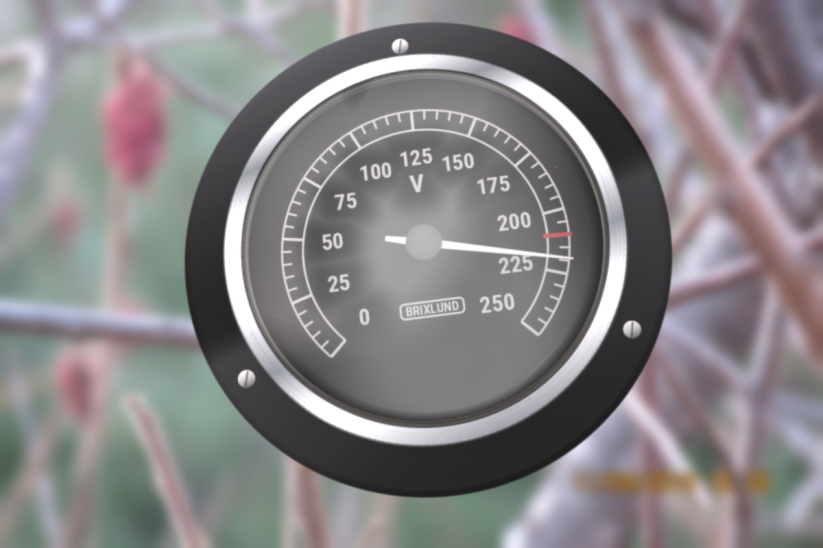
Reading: value=220 unit=V
